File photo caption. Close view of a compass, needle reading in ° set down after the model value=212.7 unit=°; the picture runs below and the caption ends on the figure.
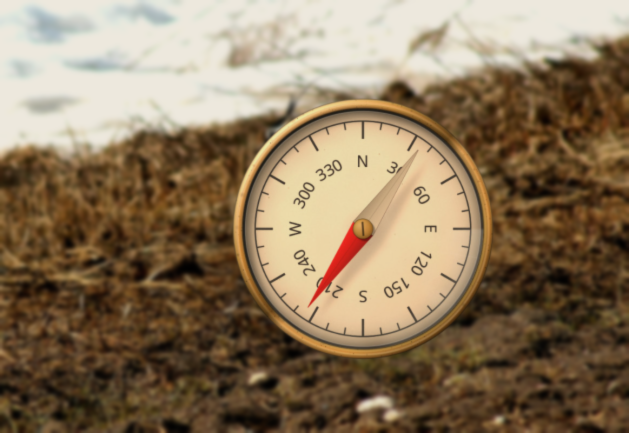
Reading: value=215 unit=°
